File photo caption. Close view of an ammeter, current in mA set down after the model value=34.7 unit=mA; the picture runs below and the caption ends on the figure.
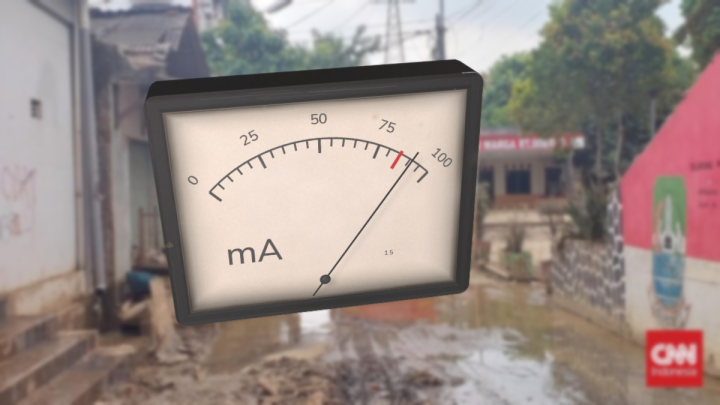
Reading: value=90 unit=mA
